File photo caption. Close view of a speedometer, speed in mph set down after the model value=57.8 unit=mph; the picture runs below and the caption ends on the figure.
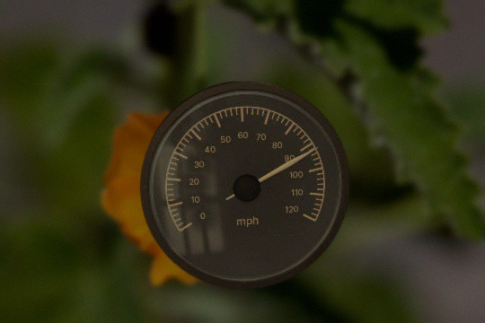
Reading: value=92 unit=mph
